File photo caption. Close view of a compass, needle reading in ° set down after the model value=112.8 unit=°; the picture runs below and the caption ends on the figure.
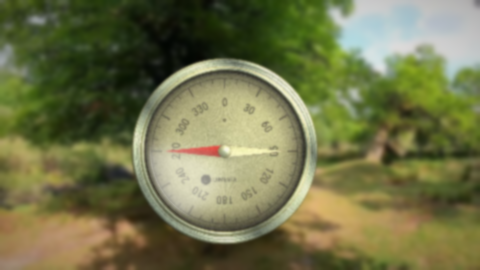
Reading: value=270 unit=°
